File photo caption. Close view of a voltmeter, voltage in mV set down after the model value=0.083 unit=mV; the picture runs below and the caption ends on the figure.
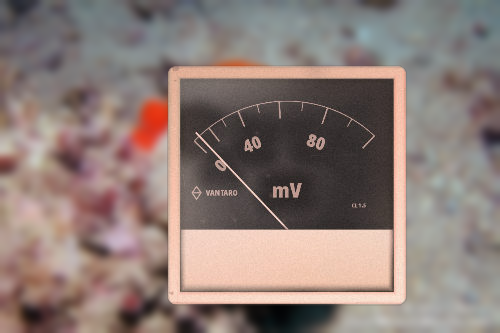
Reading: value=10 unit=mV
